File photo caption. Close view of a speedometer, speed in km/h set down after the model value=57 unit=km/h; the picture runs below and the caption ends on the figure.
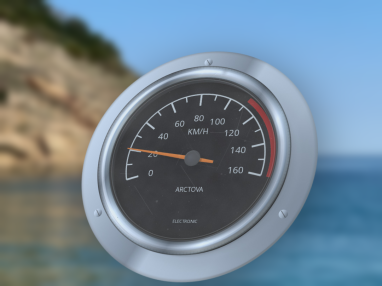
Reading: value=20 unit=km/h
